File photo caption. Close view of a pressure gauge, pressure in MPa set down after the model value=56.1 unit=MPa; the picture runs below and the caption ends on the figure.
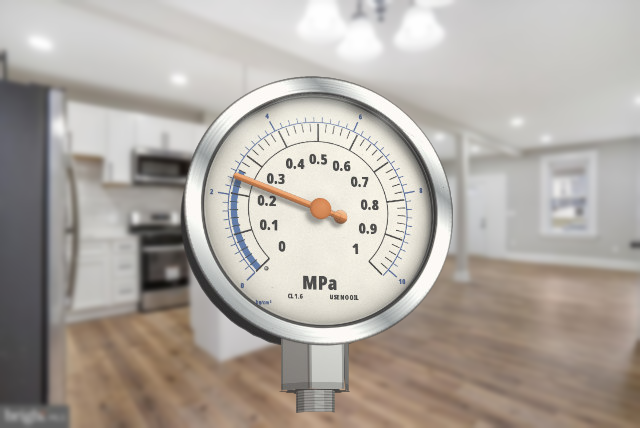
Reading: value=0.24 unit=MPa
